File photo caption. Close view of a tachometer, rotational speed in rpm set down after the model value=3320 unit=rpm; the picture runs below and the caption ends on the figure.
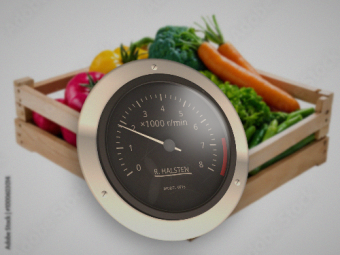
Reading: value=1800 unit=rpm
